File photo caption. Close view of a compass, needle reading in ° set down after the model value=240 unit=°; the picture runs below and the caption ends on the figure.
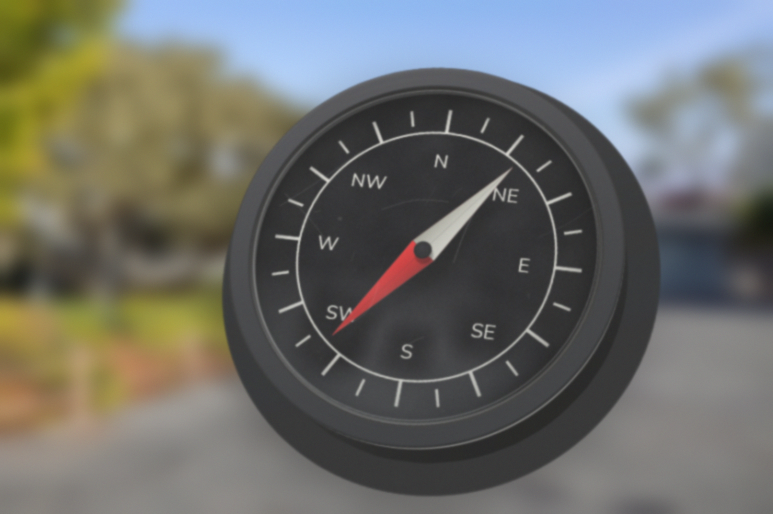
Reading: value=217.5 unit=°
